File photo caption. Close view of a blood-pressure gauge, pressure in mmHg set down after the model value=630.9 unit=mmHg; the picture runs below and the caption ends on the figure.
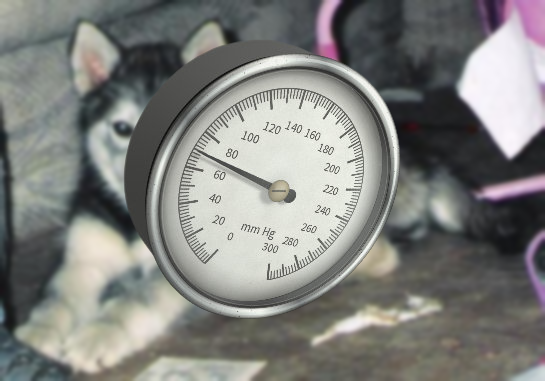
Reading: value=70 unit=mmHg
